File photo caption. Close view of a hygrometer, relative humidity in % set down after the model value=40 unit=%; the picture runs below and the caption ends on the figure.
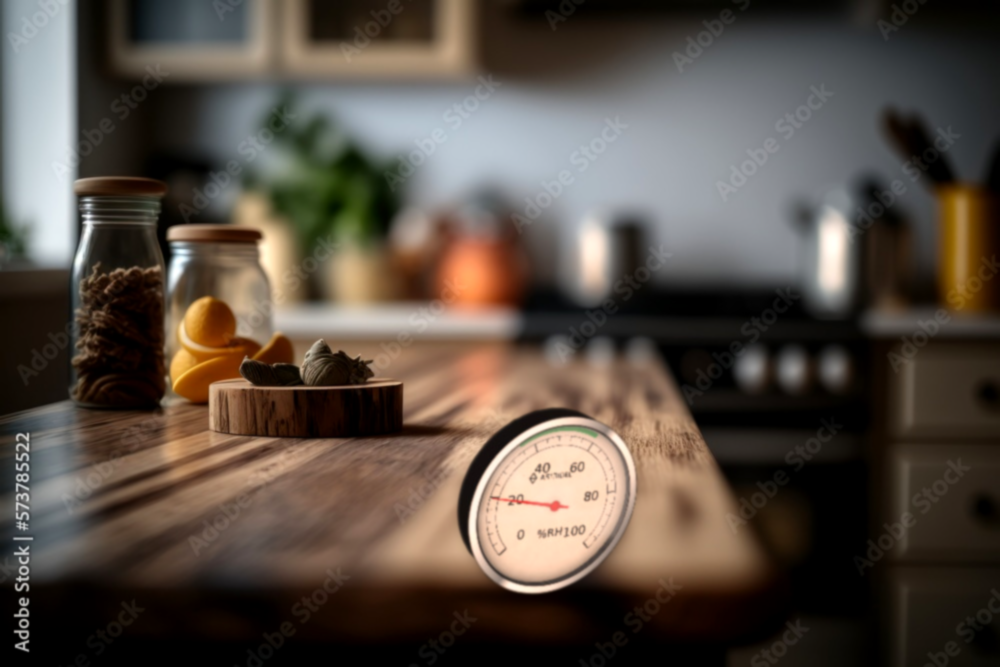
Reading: value=20 unit=%
